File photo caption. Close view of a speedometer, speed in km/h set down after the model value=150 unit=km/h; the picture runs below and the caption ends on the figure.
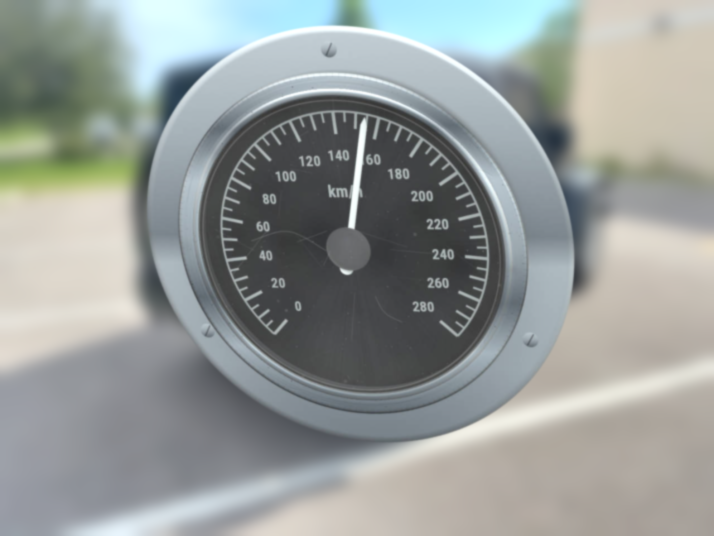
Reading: value=155 unit=km/h
